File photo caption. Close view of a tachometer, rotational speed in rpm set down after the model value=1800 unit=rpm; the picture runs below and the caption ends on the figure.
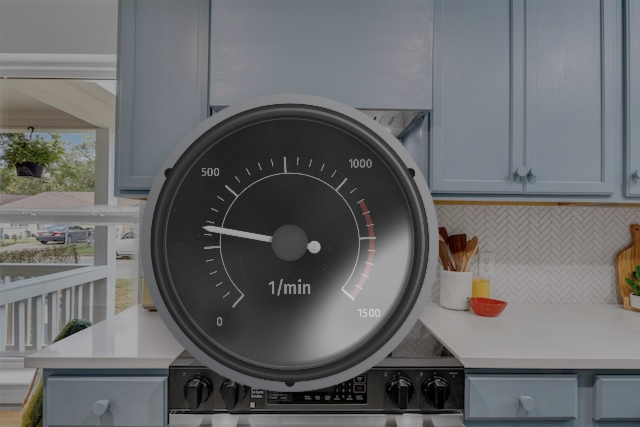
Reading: value=325 unit=rpm
